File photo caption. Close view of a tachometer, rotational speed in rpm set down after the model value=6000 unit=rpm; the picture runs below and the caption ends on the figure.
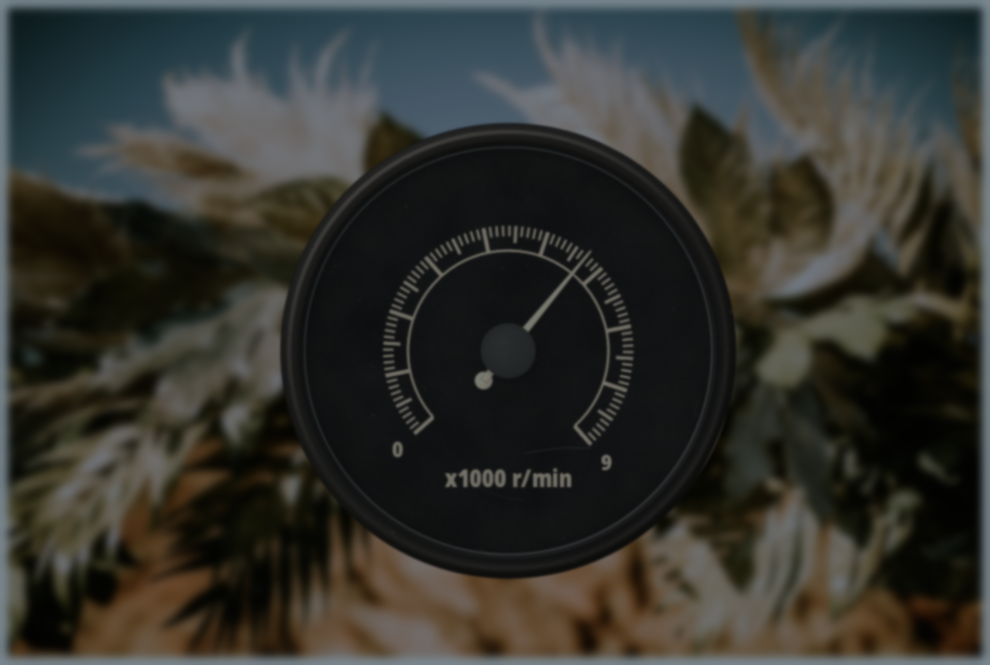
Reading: value=5700 unit=rpm
